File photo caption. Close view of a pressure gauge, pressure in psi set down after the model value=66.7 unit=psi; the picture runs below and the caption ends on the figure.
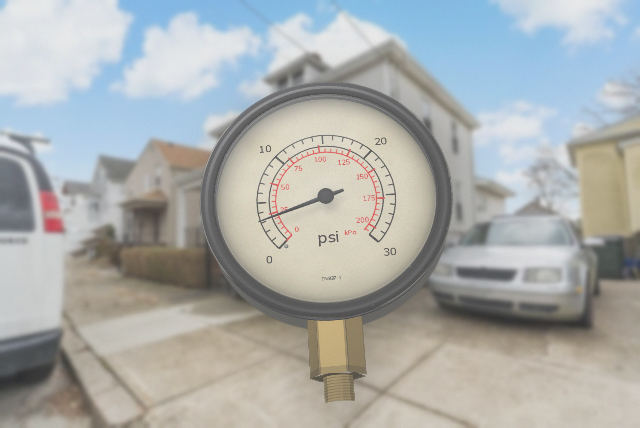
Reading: value=3 unit=psi
